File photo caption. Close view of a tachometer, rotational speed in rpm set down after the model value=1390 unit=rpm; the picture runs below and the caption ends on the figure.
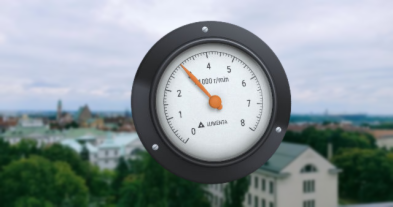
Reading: value=3000 unit=rpm
